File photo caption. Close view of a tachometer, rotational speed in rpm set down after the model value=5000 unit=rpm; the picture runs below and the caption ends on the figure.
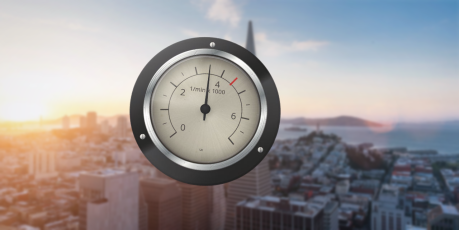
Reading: value=3500 unit=rpm
